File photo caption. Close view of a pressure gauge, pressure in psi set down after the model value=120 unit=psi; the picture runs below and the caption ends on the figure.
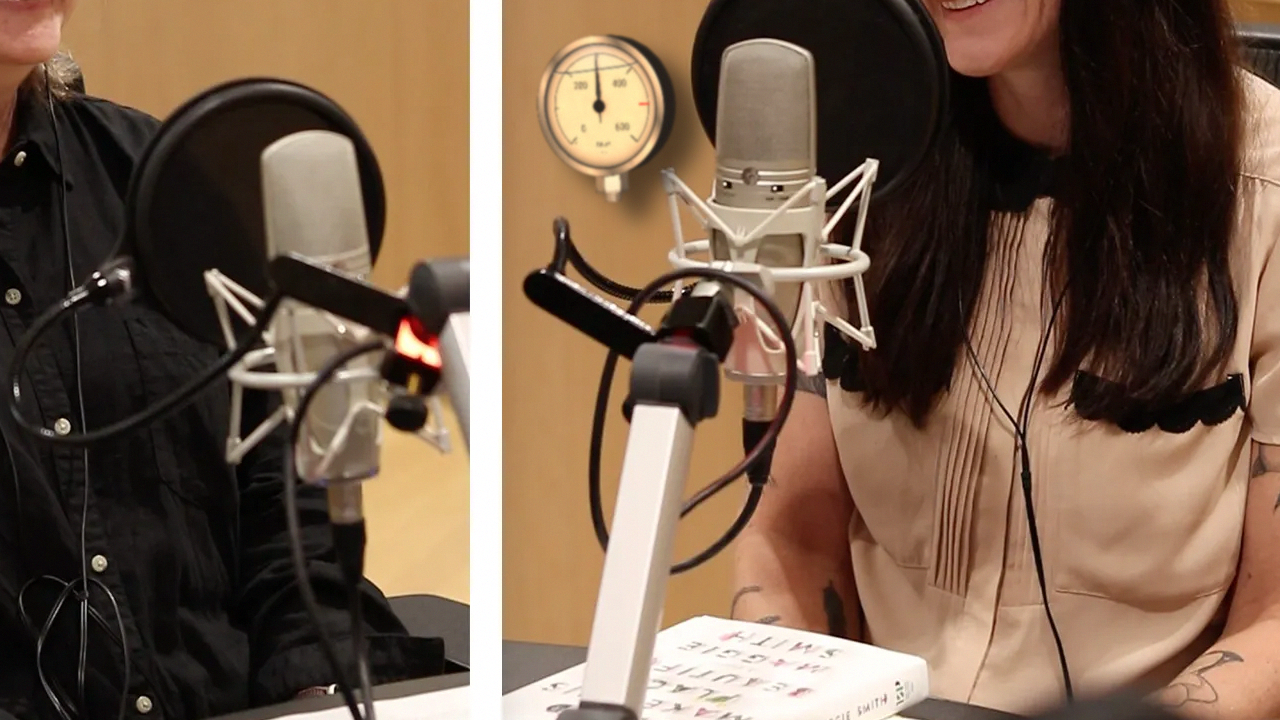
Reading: value=300 unit=psi
